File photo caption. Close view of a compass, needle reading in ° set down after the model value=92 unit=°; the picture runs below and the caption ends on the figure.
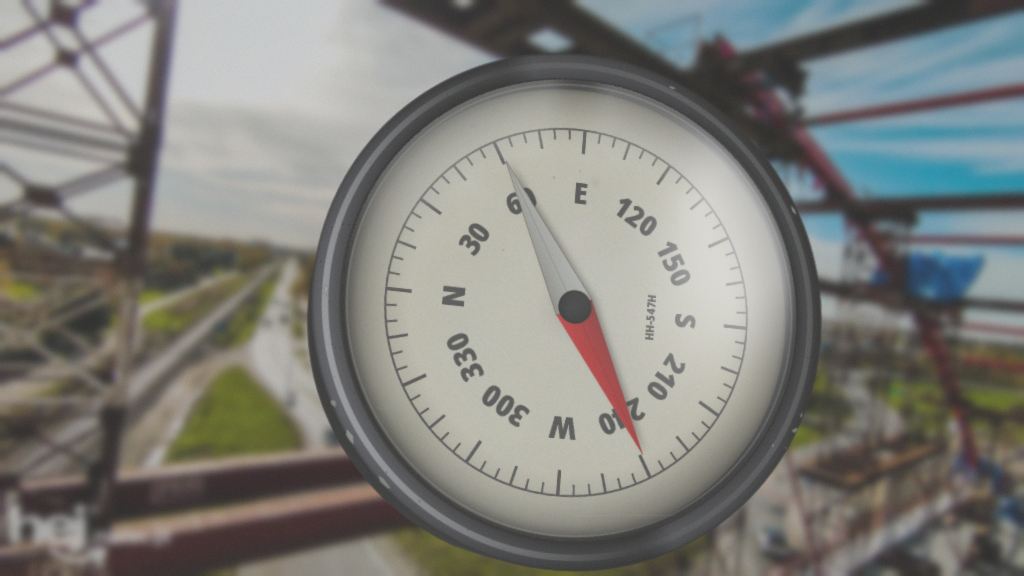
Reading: value=240 unit=°
